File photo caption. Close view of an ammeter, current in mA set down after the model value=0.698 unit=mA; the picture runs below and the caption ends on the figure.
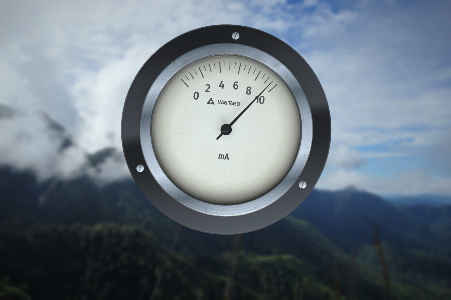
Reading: value=9.5 unit=mA
